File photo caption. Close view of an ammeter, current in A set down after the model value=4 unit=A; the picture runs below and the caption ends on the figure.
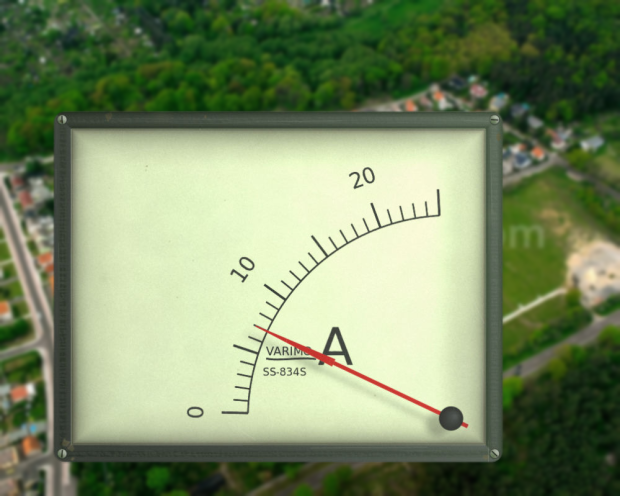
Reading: value=7 unit=A
